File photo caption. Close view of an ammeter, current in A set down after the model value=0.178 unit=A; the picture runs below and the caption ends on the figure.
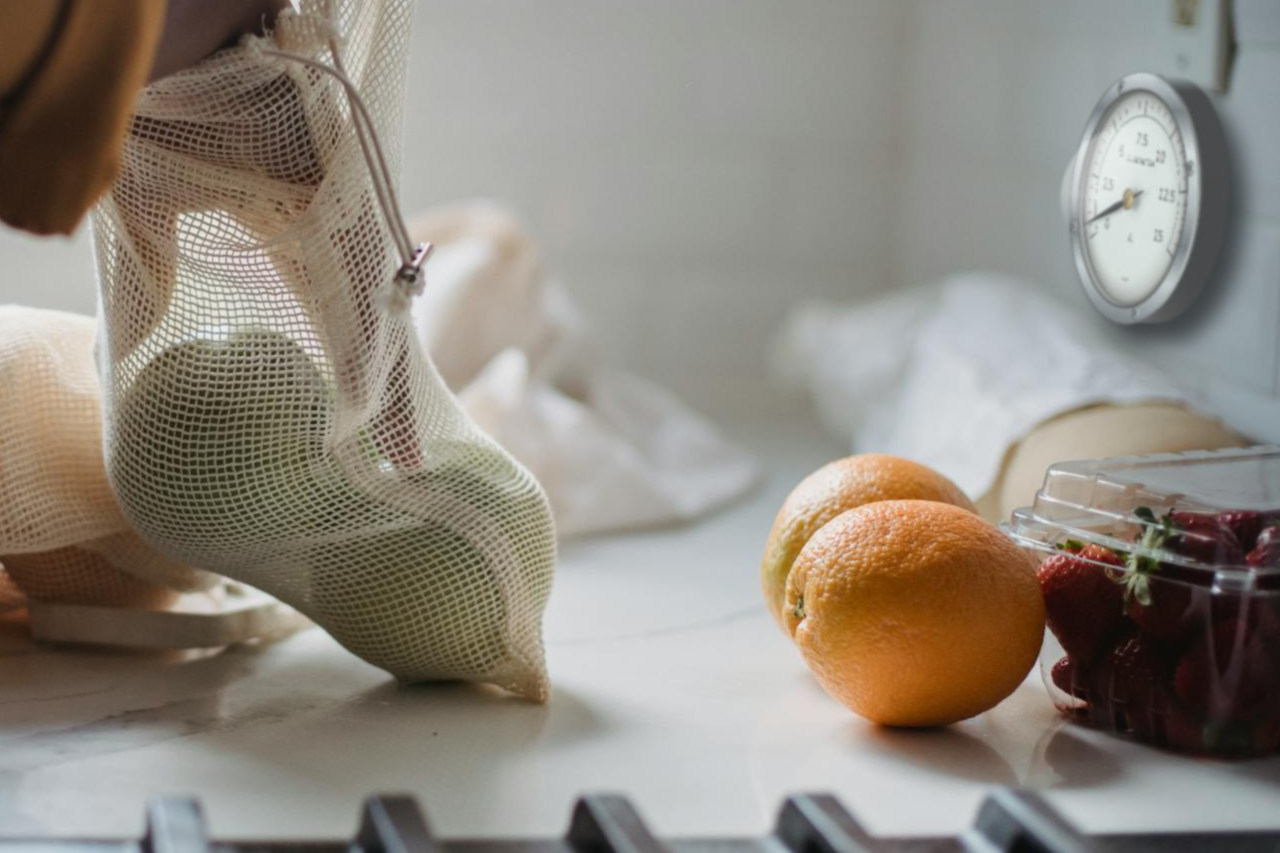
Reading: value=0.5 unit=A
